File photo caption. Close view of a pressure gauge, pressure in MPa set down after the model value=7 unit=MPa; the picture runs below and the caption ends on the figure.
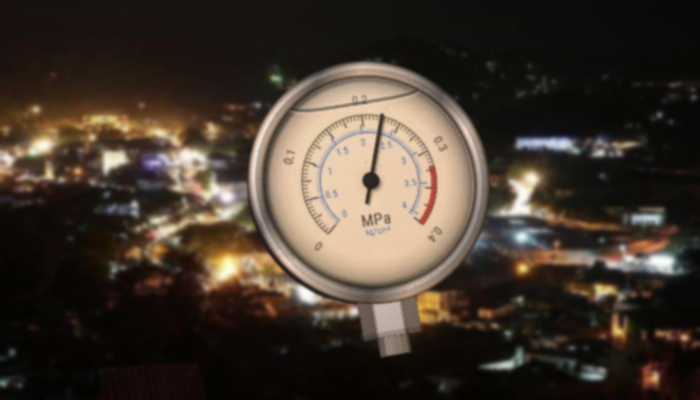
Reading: value=0.225 unit=MPa
